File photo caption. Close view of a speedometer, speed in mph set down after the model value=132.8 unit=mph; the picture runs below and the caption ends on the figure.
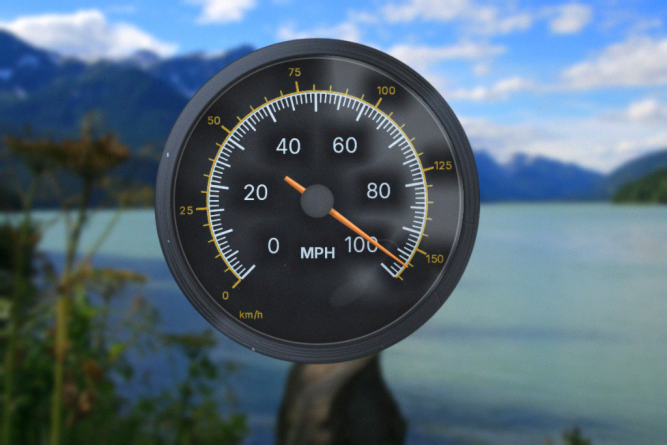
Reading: value=97 unit=mph
